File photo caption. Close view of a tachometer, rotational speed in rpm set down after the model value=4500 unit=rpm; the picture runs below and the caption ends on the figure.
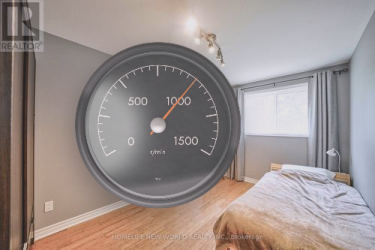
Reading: value=1000 unit=rpm
